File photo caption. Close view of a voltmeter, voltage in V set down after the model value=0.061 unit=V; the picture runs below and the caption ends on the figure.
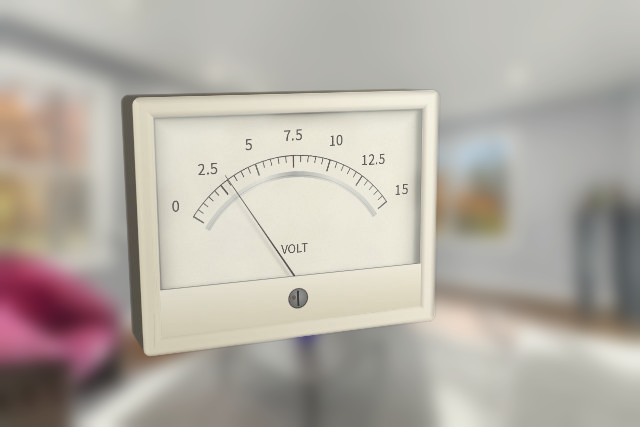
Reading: value=3 unit=V
